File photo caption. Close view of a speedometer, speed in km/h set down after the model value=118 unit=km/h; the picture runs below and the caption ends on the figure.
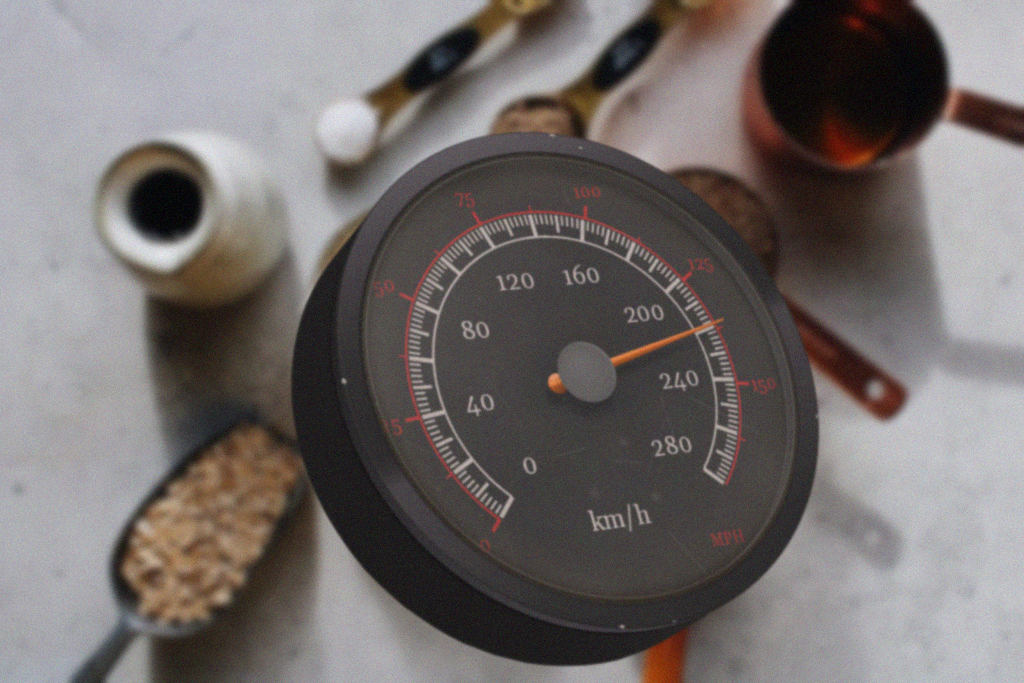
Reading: value=220 unit=km/h
